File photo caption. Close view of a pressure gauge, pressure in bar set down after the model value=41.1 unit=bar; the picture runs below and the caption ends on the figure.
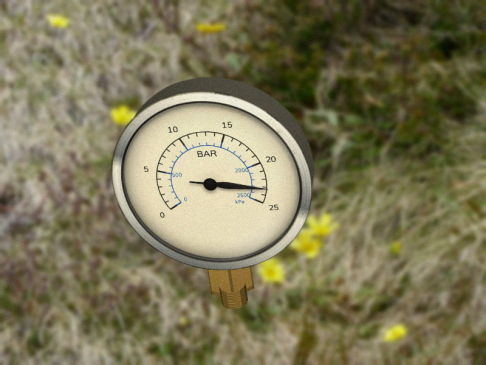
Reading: value=23 unit=bar
